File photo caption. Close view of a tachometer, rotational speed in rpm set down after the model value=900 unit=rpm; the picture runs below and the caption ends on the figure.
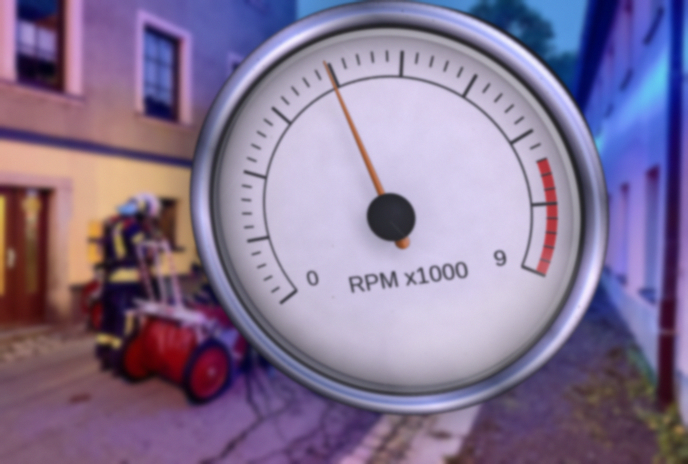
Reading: value=4000 unit=rpm
